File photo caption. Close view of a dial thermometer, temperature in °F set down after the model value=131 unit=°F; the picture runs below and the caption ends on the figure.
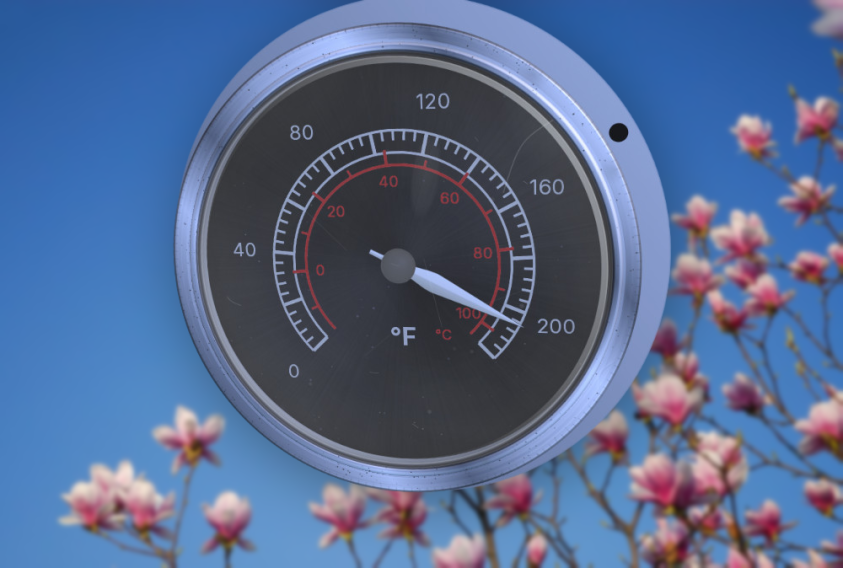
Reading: value=204 unit=°F
